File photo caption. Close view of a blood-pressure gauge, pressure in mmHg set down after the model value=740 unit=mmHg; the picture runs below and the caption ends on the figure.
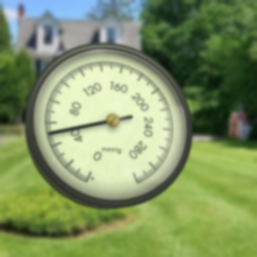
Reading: value=50 unit=mmHg
